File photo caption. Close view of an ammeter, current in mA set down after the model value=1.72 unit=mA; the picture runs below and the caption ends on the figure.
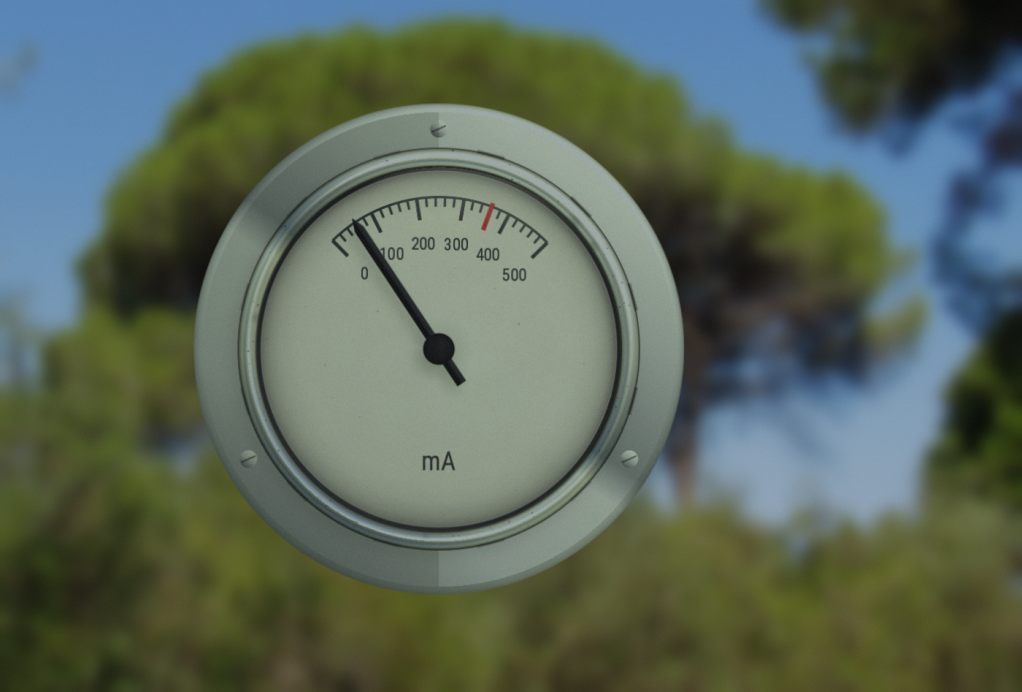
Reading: value=60 unit=mA
